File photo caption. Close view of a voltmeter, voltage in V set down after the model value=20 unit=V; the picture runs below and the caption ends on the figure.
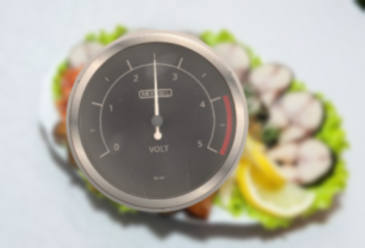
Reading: value=2.5 unit=V
